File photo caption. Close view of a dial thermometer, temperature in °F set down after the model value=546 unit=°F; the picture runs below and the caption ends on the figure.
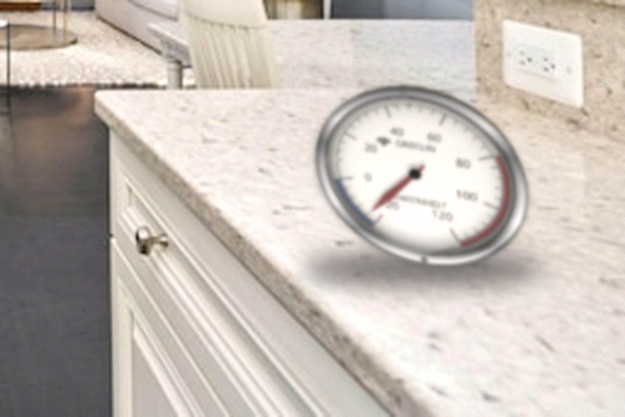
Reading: value=-16 unit=°F
